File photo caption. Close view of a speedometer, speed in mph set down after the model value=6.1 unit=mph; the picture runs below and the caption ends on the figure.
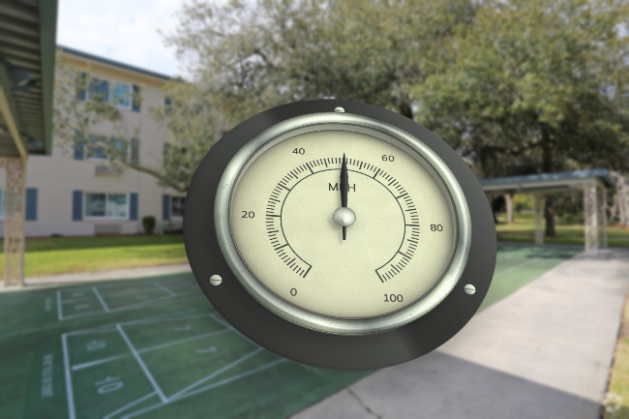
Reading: value=50 unit=mph
